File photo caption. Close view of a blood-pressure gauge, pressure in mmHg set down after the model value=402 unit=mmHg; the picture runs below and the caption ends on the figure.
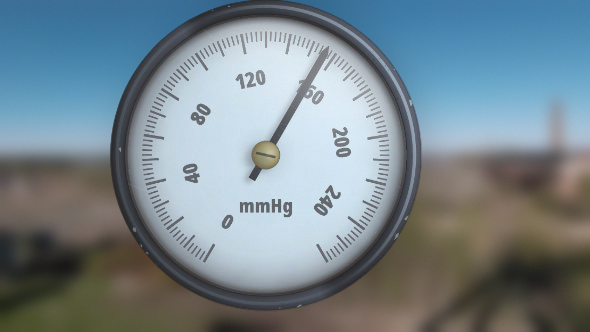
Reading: value=156 unit=mmHg
